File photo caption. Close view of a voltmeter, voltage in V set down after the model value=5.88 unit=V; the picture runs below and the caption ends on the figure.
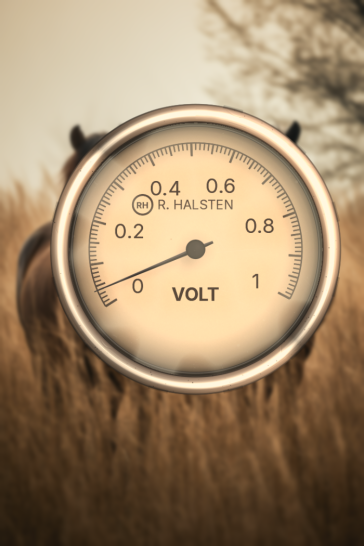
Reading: value=0.04 unit=V
